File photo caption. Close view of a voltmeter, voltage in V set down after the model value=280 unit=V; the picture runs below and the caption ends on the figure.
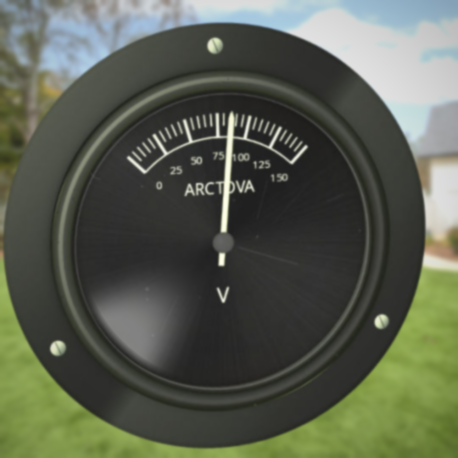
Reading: value=85 unit=V
